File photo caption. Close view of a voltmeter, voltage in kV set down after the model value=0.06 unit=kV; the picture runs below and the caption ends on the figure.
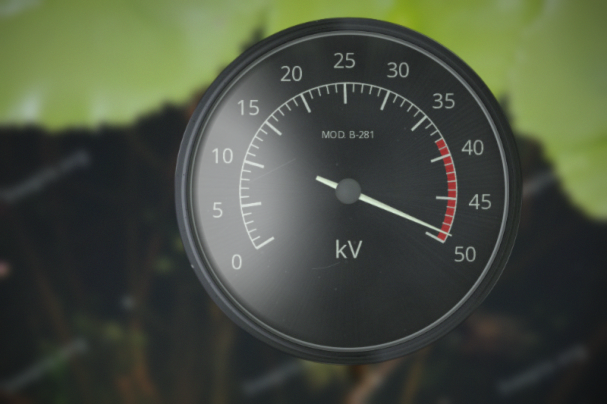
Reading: value=49 unit=kV
